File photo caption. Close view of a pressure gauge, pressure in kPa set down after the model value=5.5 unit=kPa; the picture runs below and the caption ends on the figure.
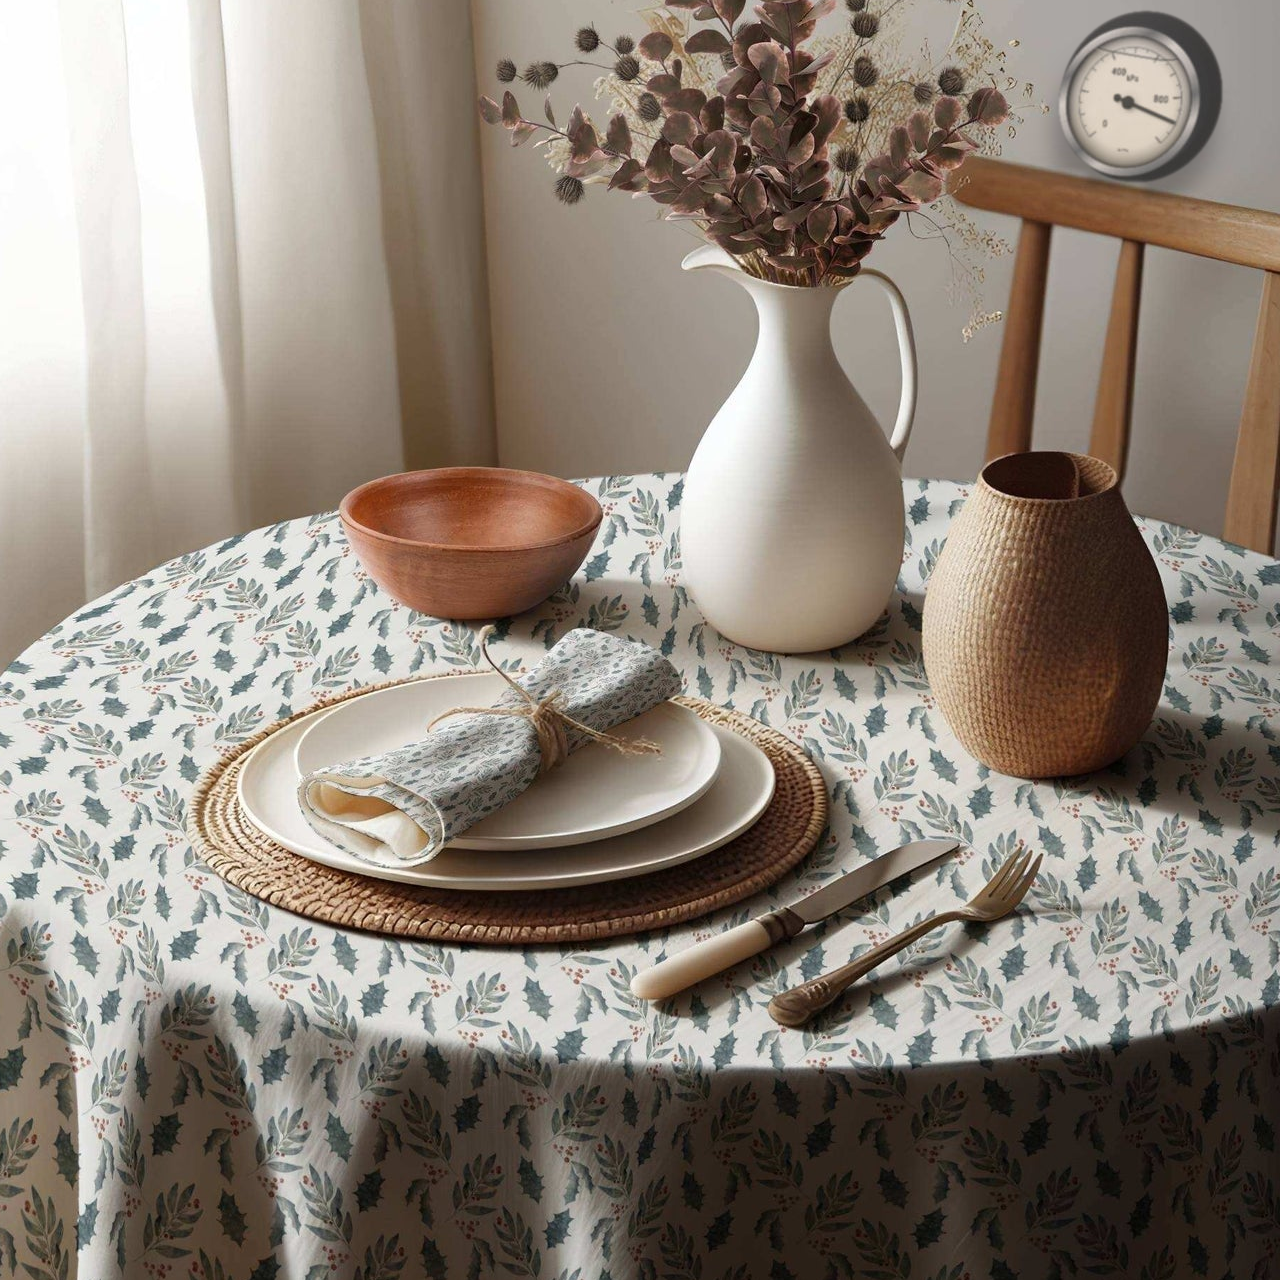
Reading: value=900 unit=kPa
